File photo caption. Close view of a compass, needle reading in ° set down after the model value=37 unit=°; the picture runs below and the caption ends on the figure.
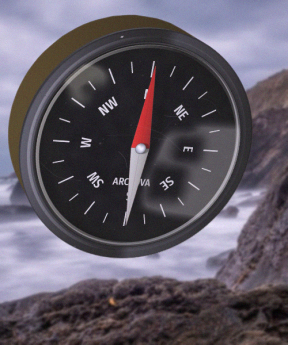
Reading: value=0 unit=°
